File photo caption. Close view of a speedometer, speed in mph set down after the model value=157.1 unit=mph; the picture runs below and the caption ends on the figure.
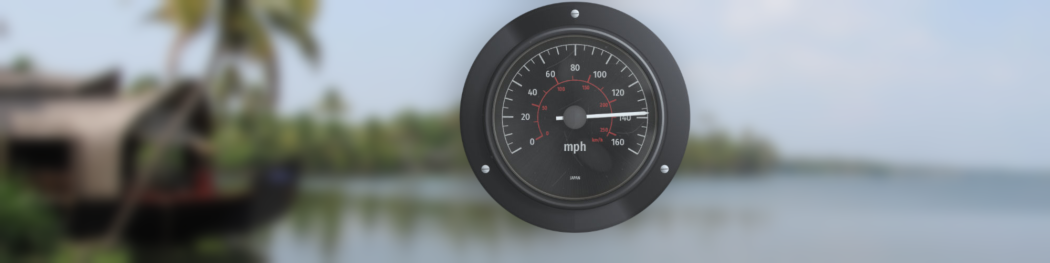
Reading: value=137.5 unit=mph
